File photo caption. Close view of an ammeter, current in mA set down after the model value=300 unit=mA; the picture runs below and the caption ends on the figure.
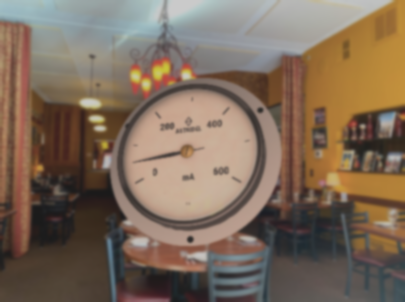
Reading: value=50 unit=mA
